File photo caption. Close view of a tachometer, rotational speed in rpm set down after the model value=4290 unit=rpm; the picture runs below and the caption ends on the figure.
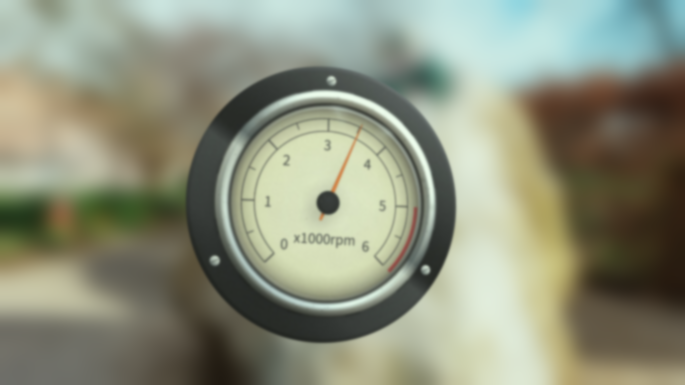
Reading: value=3500 unit=rpm
